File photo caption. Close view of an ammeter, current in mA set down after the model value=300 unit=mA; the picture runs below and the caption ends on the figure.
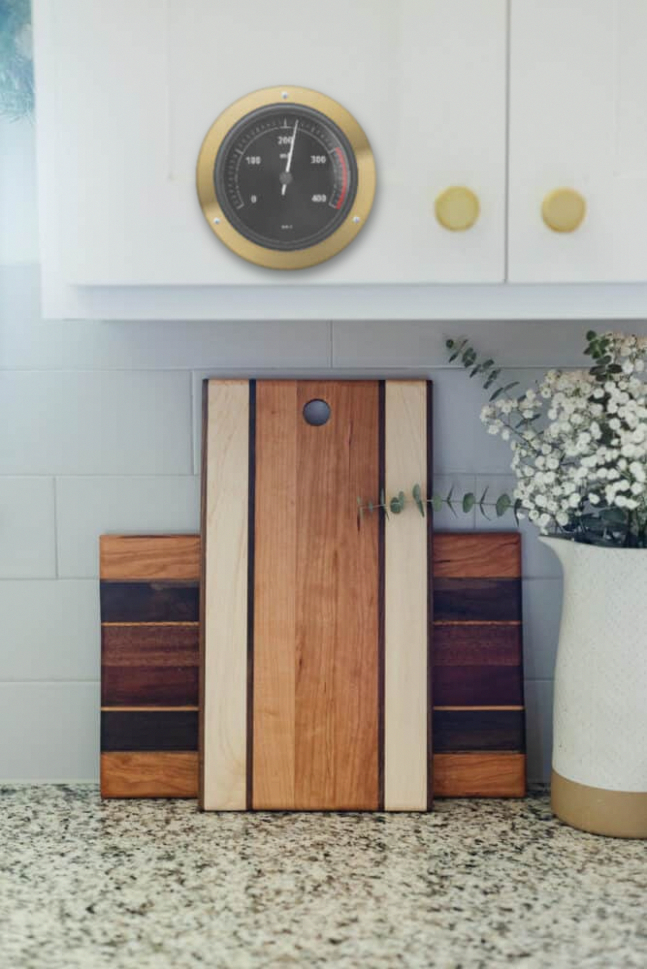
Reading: value=220 unit=mA
